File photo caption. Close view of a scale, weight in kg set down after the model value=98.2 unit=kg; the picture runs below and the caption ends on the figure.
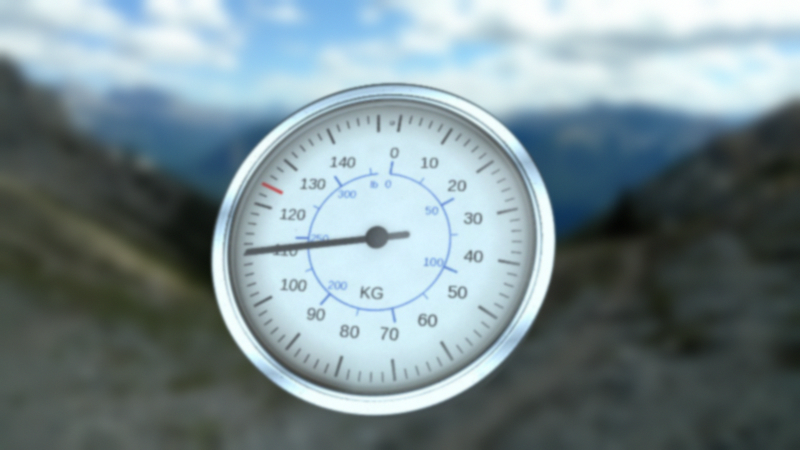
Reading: value=110 unit=kg
